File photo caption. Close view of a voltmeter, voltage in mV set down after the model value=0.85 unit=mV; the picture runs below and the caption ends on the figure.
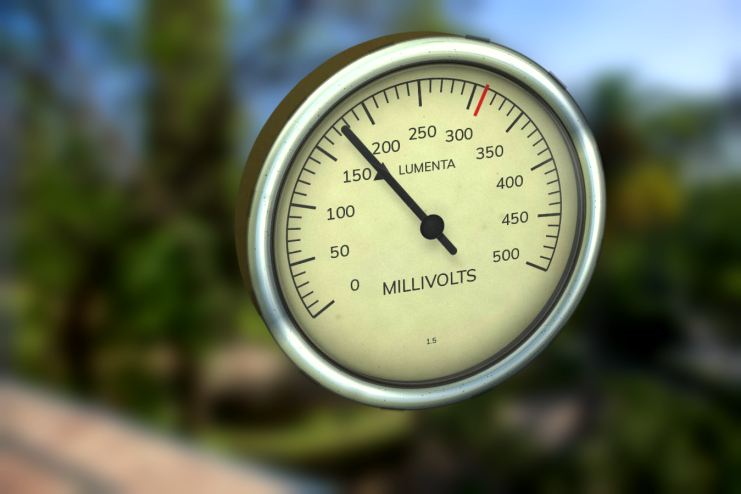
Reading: value=175 unit=mV
